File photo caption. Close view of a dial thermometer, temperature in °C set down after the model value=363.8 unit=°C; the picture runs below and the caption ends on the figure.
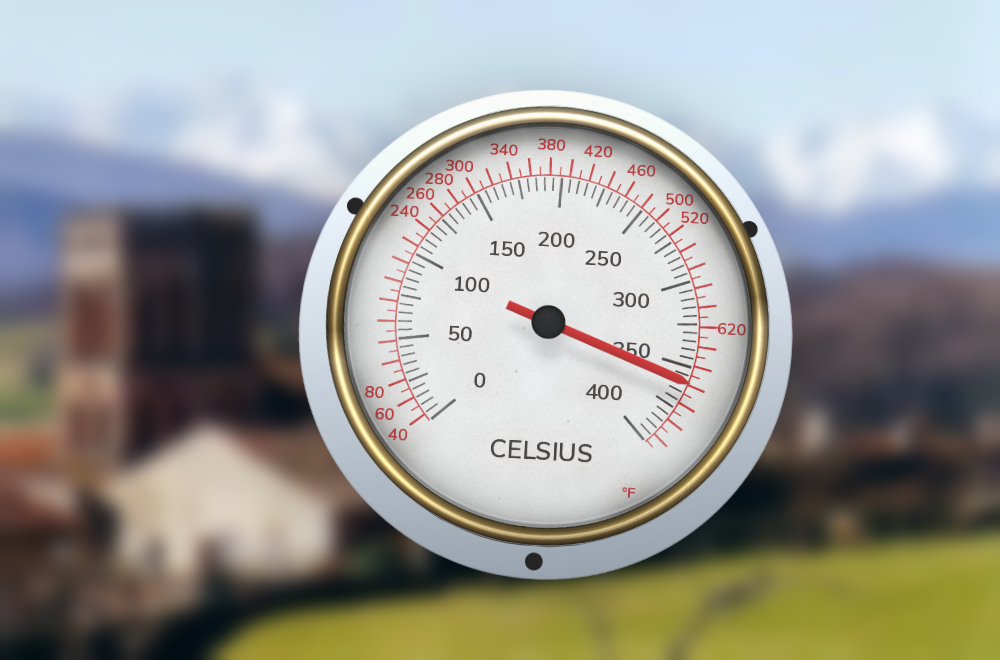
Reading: value=360 unit=°C
